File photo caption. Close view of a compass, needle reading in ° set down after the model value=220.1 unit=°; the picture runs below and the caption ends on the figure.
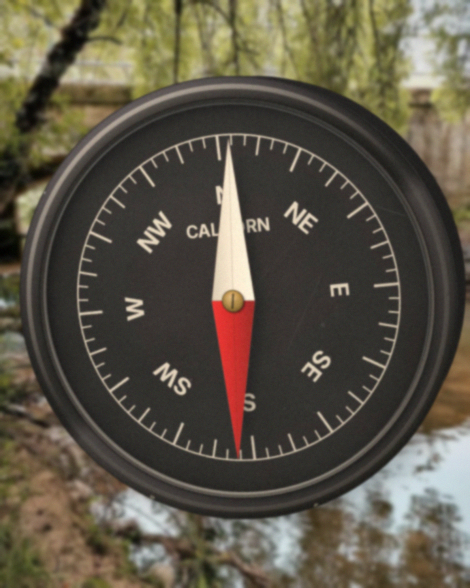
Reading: value=185 unit=°
